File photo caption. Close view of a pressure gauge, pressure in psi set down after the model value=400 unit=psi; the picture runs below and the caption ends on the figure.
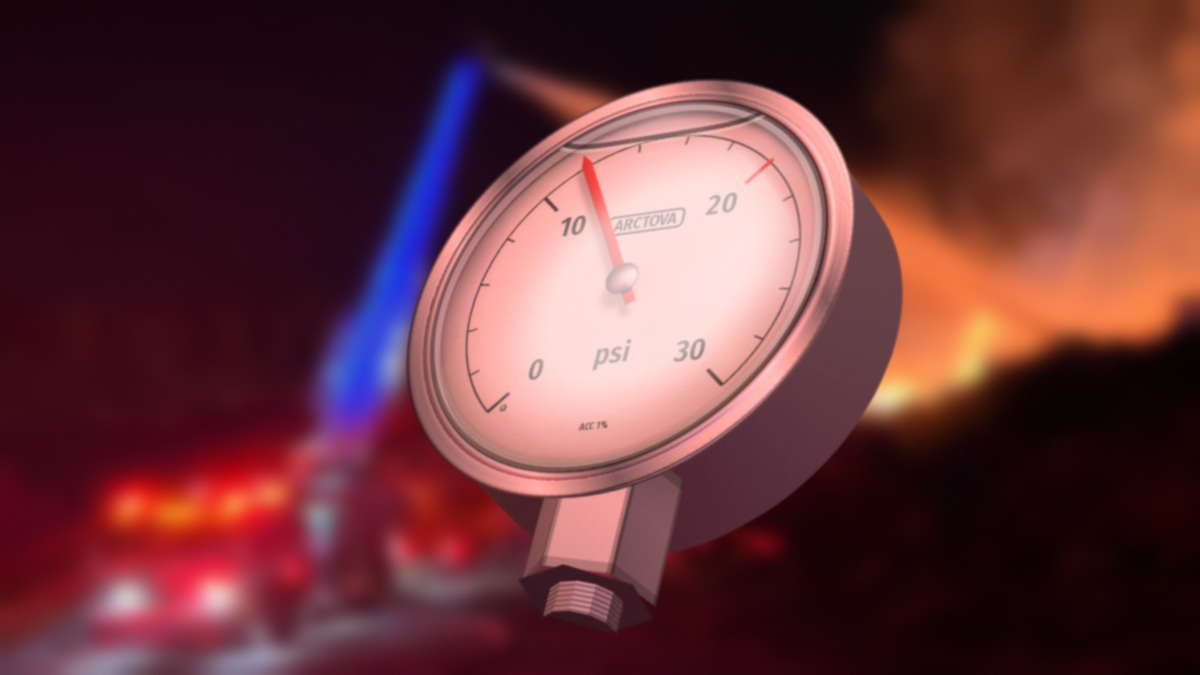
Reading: value=12 unit=psi
